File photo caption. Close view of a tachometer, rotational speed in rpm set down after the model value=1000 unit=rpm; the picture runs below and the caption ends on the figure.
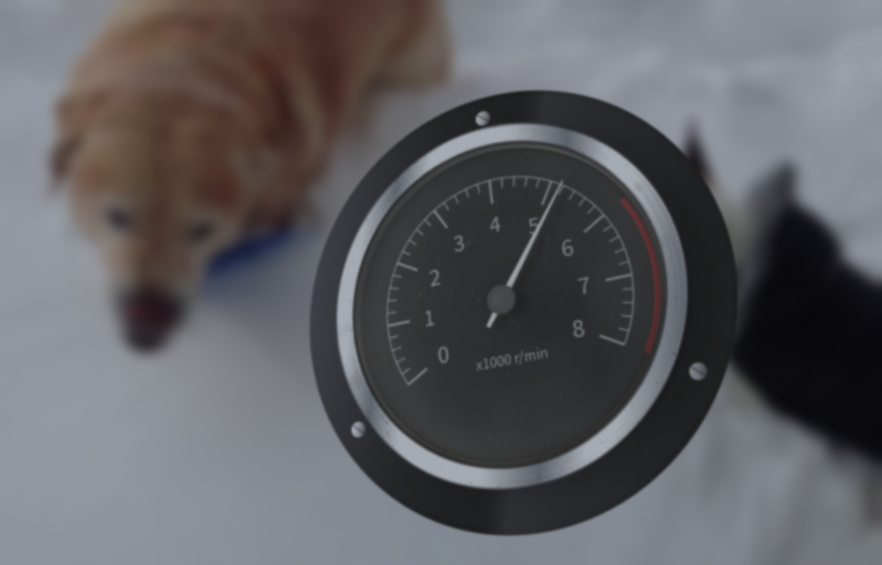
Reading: value=5200 unit=rpm
